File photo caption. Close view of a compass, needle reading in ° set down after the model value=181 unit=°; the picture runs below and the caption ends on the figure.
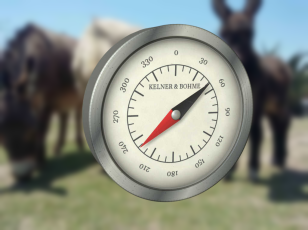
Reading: value=230 unit=°
